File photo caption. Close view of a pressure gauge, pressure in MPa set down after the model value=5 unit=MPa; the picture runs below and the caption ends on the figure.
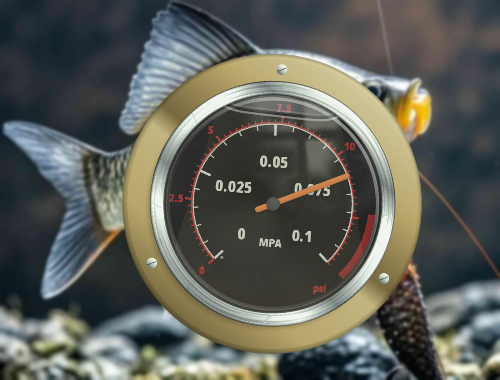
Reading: value=0.075 unit=MPa
